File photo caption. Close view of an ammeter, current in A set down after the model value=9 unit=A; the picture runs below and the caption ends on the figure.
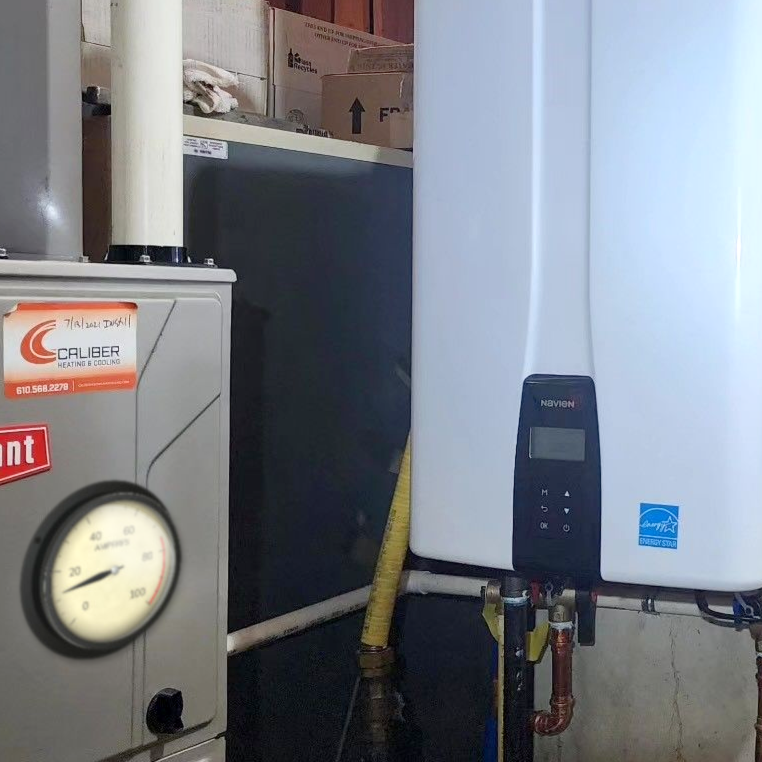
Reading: value=12.5 unit=A
